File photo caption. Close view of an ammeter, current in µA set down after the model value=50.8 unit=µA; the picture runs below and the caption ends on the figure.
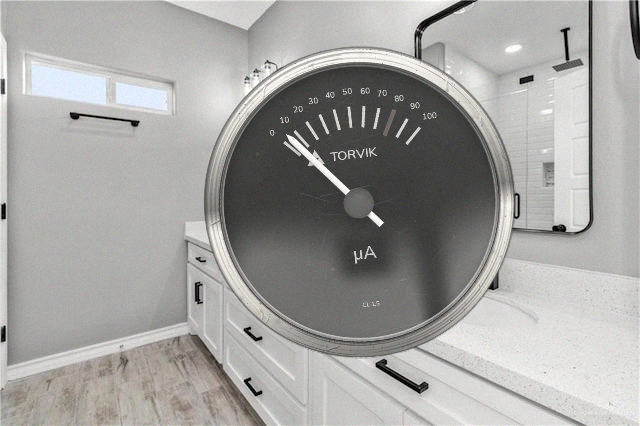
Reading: value=5 unit=µA
